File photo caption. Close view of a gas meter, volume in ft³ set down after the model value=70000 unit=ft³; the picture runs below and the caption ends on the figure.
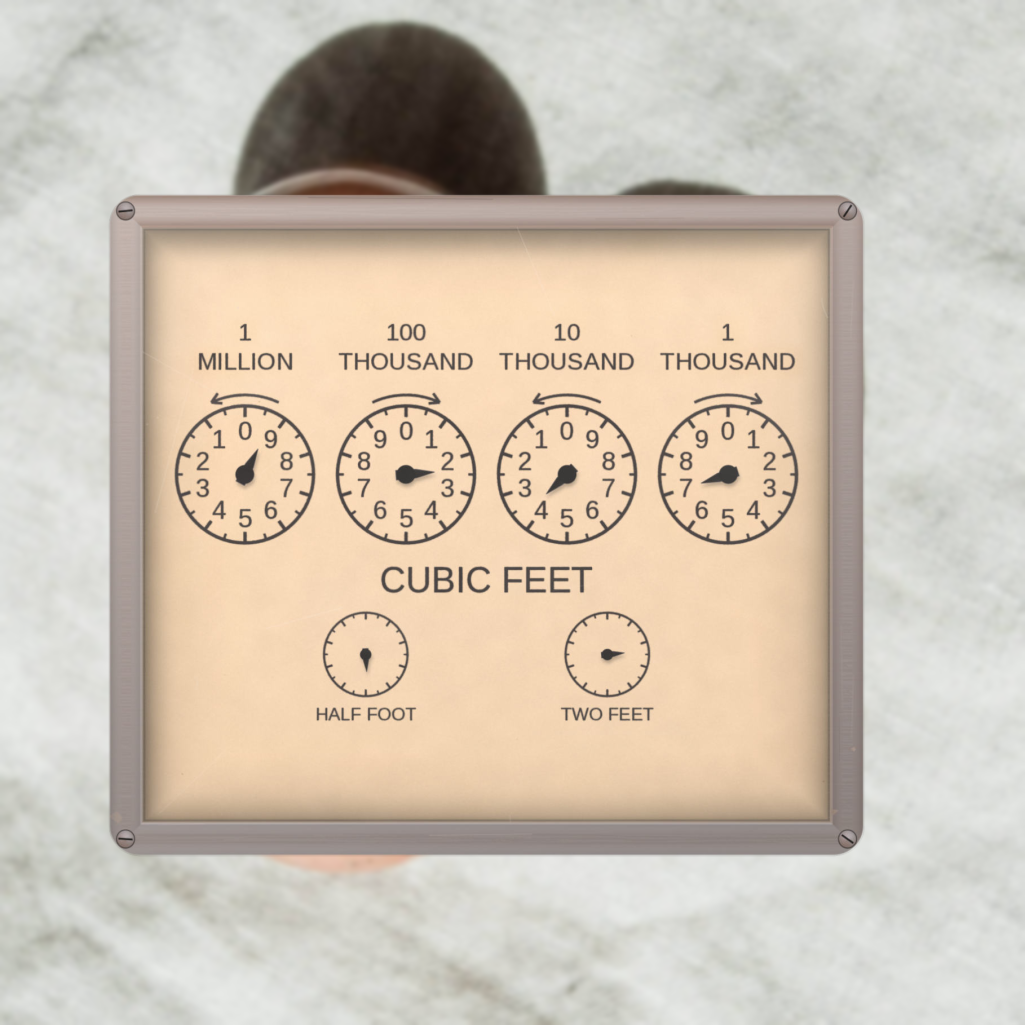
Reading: value=923700 unit=ft³
